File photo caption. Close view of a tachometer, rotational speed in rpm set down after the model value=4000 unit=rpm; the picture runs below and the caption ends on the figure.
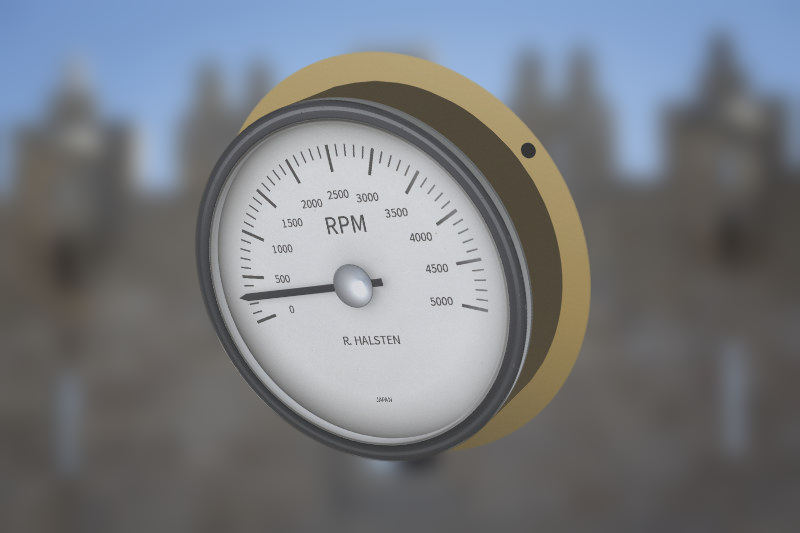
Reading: value=300 unit=rpm
